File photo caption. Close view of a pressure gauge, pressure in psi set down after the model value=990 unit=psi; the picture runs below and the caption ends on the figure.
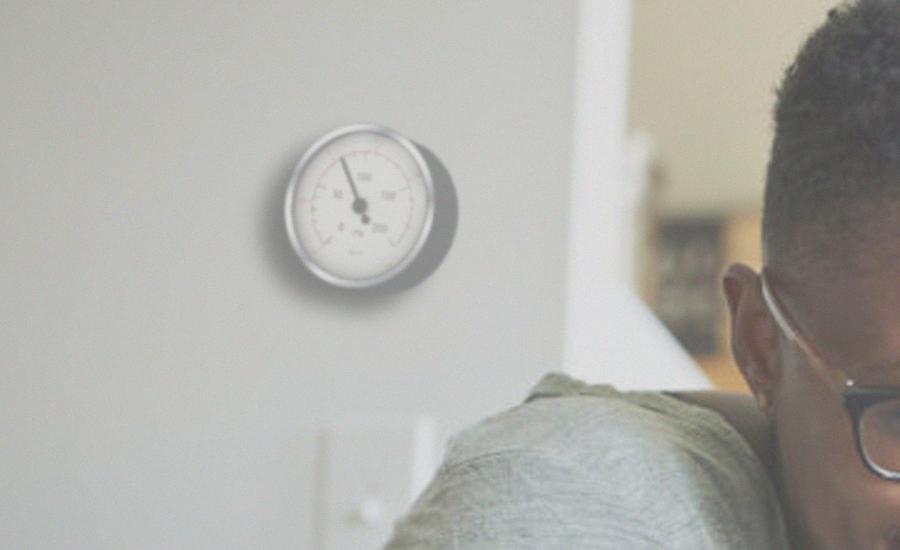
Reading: value=80 unit=psi
